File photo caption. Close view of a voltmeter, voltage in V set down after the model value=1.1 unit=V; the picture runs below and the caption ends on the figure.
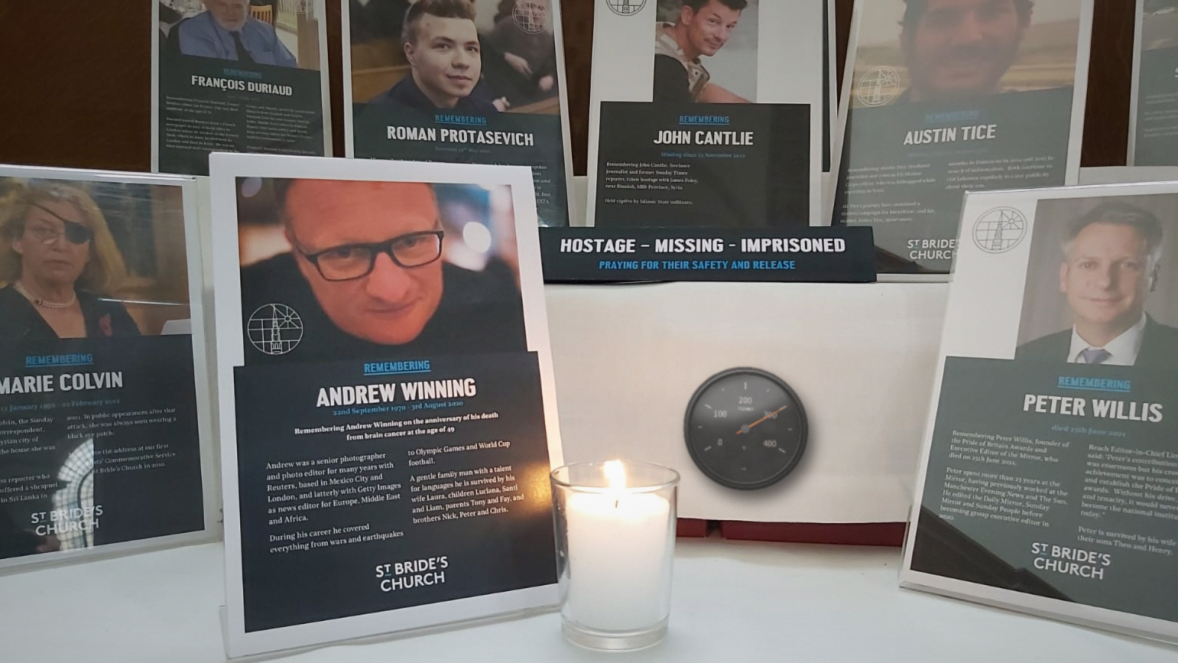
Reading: value=300 unit=V
